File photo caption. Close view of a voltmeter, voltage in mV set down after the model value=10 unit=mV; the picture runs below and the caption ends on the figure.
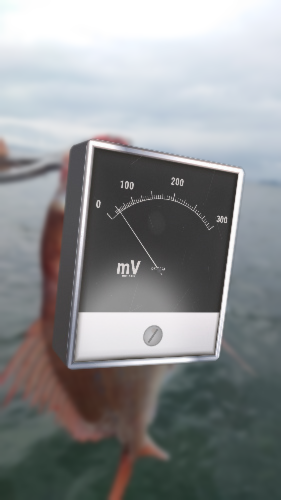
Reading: value=50 unit=mV
